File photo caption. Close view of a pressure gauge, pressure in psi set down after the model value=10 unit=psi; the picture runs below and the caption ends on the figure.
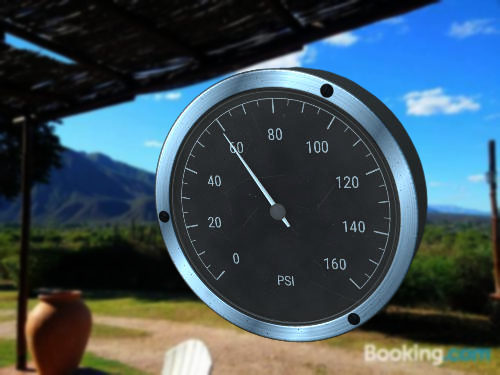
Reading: value=60 unit=psi
